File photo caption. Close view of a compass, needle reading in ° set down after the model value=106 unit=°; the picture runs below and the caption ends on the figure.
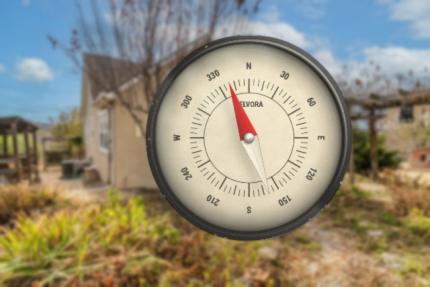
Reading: value=340 unit=°
